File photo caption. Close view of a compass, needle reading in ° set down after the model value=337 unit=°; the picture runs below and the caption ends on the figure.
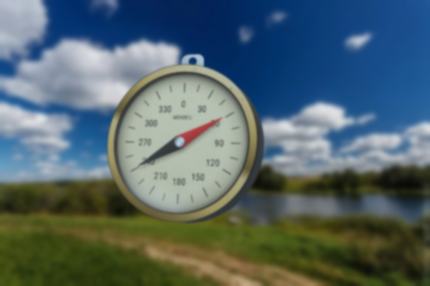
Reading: value=60 unit=°
